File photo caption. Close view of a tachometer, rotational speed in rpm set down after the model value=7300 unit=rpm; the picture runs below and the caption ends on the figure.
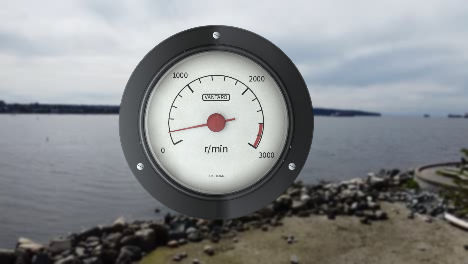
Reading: value=200 unit=rpm
